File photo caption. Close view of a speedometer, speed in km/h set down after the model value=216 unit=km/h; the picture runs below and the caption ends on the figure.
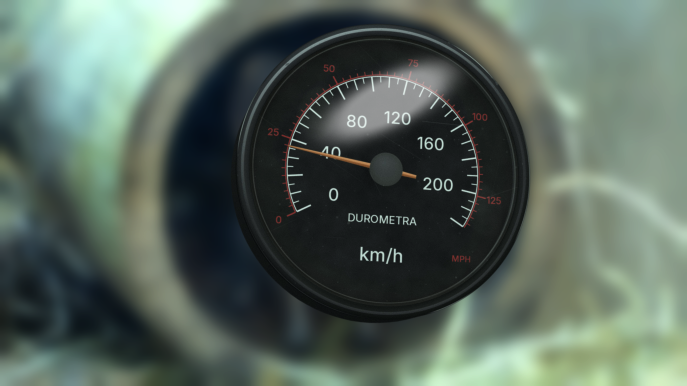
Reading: value=35 unit=km/h
